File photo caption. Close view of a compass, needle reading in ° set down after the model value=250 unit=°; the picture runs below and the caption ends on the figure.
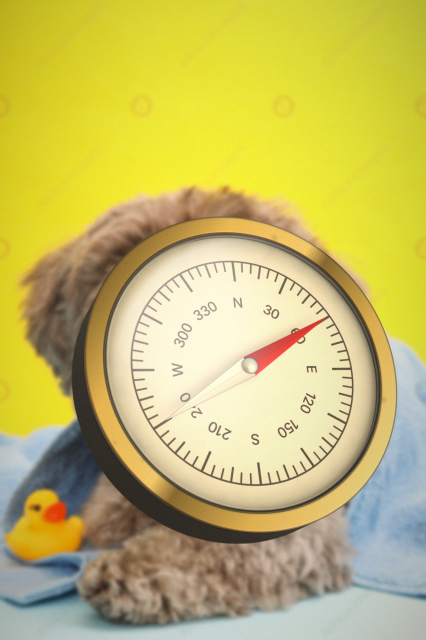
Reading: value=60 unit=°
